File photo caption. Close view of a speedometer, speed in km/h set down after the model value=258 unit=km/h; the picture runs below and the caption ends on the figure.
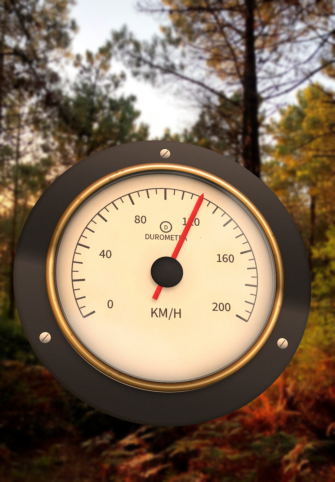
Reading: value=120 unit=km/h
